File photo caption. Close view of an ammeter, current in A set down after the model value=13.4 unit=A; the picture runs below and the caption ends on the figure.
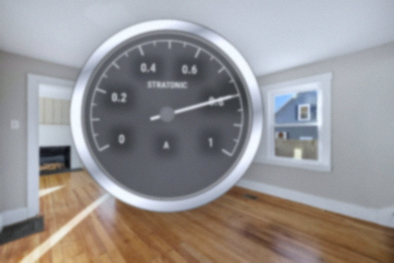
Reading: value=0.8 unit=A
